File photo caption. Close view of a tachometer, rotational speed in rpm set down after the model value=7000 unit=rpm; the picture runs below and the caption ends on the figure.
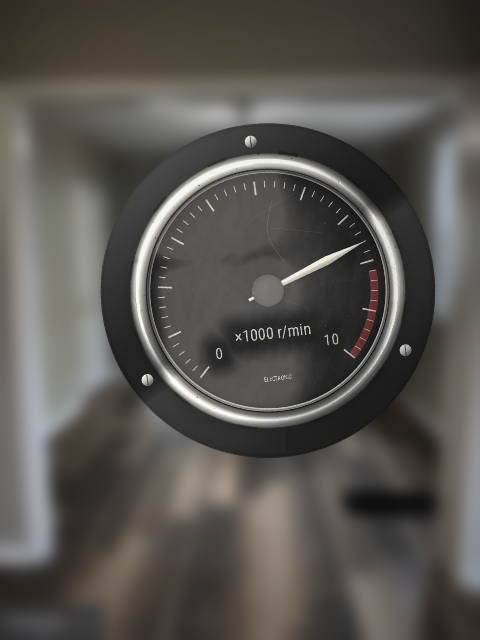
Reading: value=7600 unit=rpm
